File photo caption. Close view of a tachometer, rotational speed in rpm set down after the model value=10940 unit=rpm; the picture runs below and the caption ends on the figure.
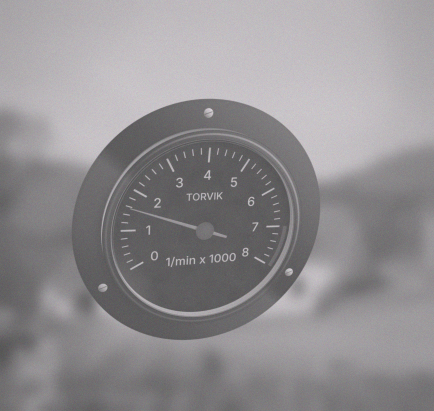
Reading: value=1600 unit=rpm
